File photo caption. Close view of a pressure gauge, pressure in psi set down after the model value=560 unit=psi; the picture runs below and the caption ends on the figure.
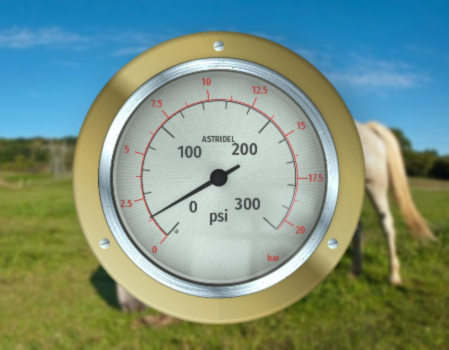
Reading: value=20 unit=psi
